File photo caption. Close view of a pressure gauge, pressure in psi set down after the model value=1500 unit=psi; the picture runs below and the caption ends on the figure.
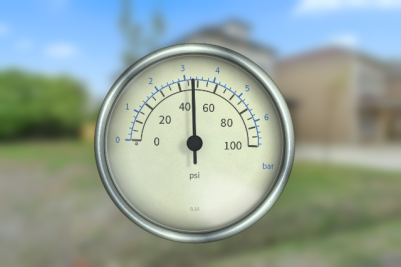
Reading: value=47.5 unit=psi
